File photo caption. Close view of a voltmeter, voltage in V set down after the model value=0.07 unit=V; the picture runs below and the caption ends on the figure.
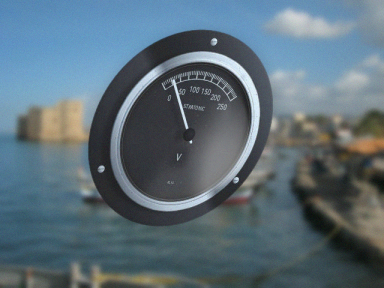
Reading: value=25 unit=V
